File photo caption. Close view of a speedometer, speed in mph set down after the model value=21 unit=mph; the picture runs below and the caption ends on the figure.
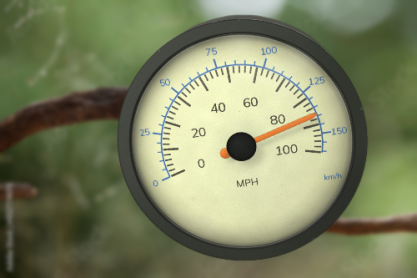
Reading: value=86 unit=mph
